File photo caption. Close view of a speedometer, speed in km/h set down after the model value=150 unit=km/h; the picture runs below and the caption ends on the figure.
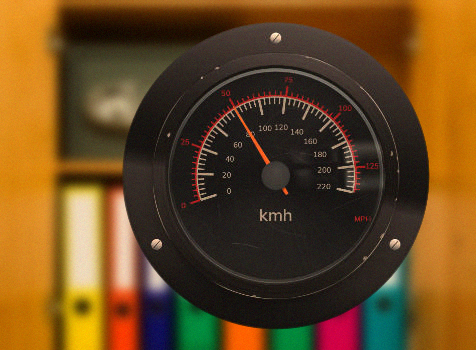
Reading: value=80 unit=km/h
